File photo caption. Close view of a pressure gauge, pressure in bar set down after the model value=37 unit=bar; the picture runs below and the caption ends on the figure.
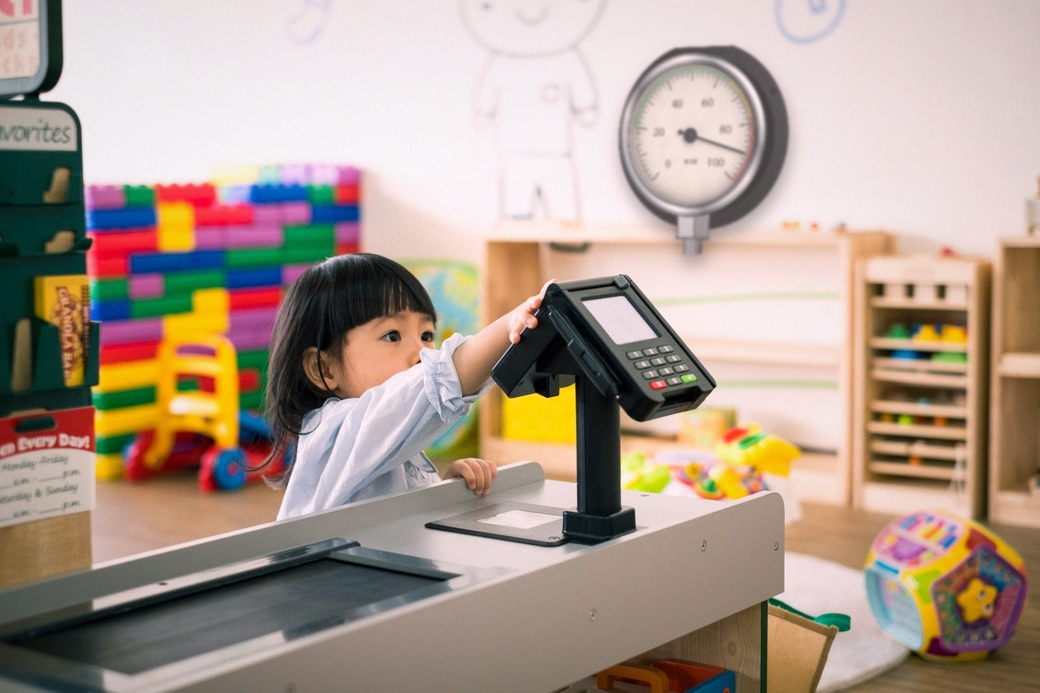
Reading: value=90 unit=bar
